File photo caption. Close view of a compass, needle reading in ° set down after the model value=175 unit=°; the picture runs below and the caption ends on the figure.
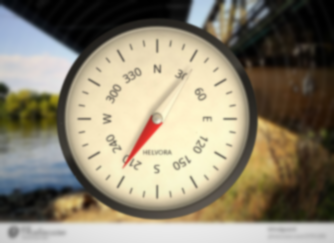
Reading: value=215 unit=°
